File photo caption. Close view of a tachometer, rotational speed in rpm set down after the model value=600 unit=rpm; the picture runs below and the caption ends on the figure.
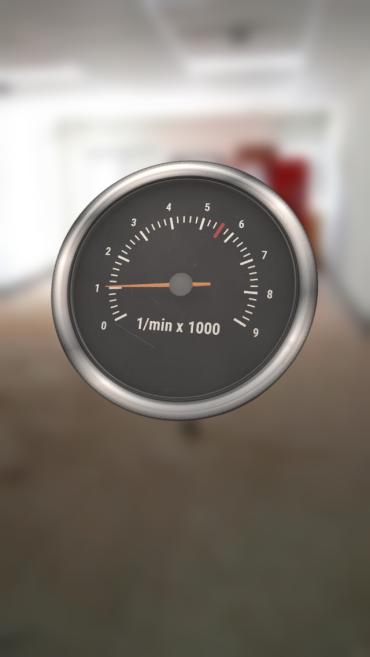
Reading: value=1000 unit=rpm
